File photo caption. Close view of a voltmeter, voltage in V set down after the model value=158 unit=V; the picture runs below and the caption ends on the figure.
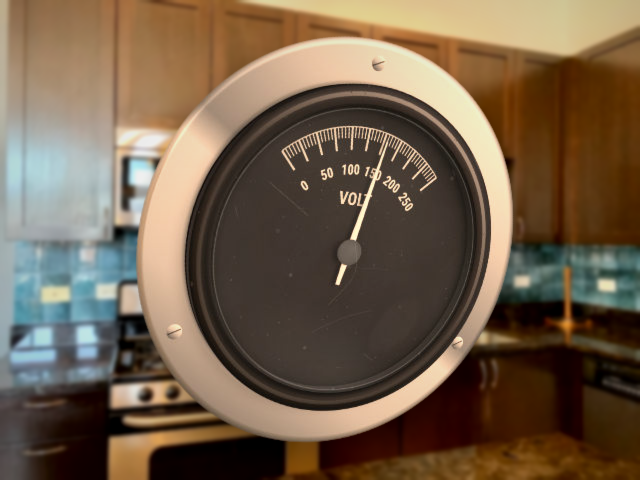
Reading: value=150 unit=V
